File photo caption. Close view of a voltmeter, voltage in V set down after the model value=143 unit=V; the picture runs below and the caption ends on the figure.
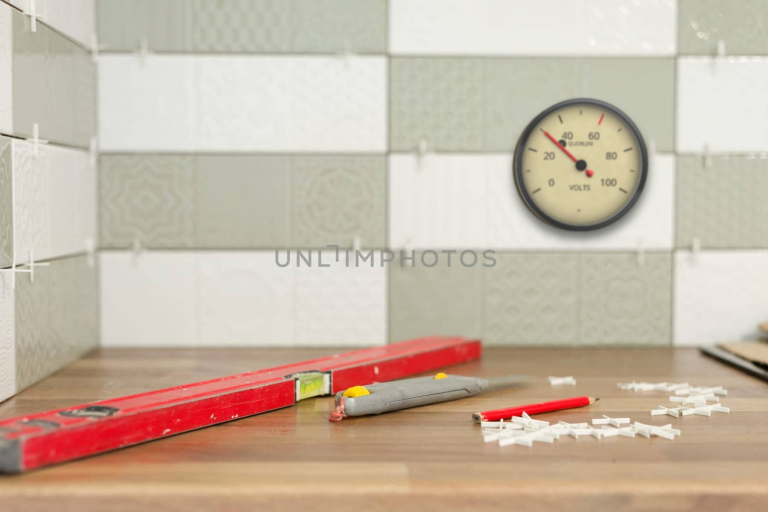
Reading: value=30 unit=V
